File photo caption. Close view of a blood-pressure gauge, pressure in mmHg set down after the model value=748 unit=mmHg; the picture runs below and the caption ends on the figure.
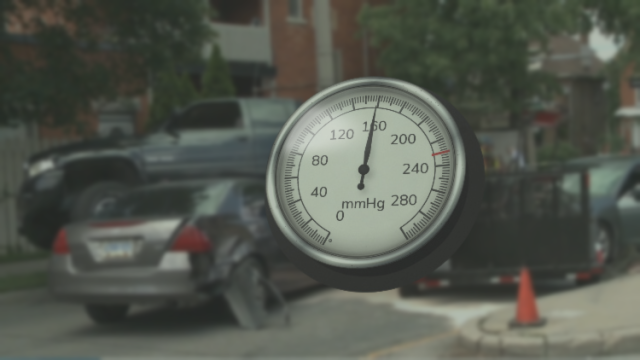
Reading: value=160 unit=mmHg
